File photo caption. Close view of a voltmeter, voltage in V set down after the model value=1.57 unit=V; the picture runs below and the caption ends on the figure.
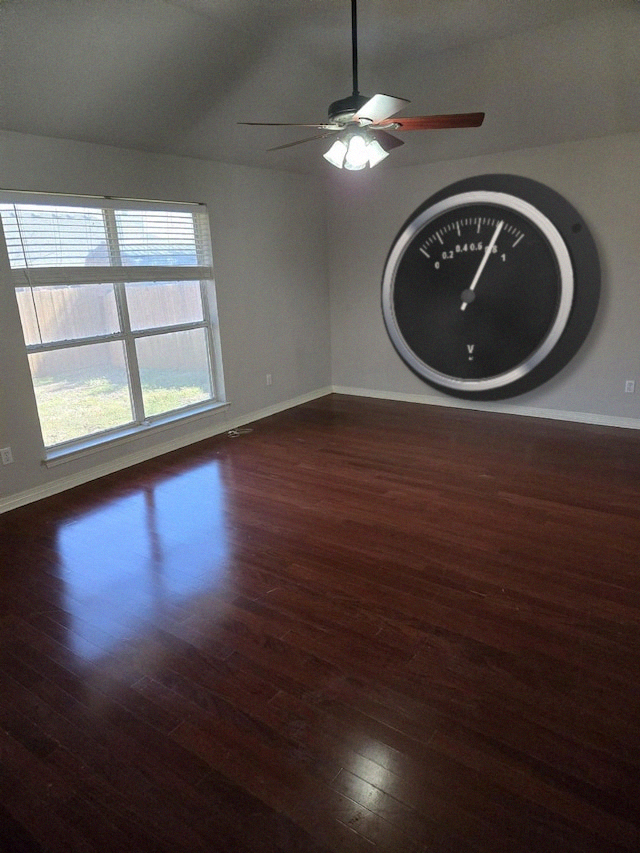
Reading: value=0.8 unit=V
